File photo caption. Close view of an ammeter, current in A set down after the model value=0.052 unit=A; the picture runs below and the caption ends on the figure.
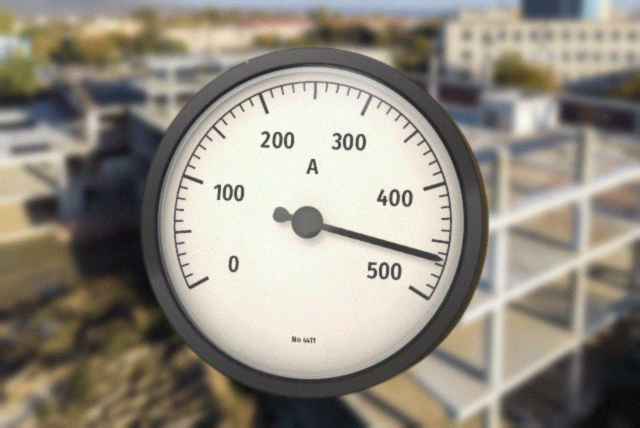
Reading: value=465 unit=A
